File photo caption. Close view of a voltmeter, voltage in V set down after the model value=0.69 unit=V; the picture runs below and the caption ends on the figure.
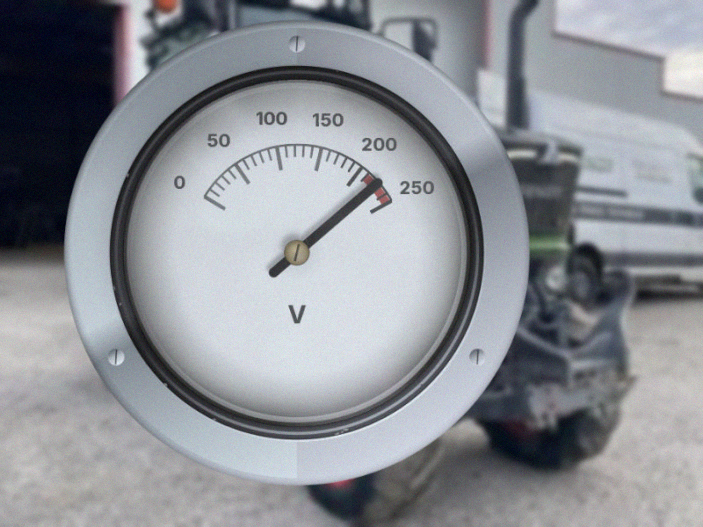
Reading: value=225 unit=V
